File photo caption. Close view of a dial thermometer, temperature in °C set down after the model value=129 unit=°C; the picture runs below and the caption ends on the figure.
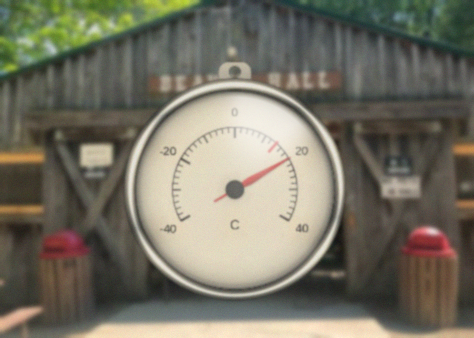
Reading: value=20 unit=°C
